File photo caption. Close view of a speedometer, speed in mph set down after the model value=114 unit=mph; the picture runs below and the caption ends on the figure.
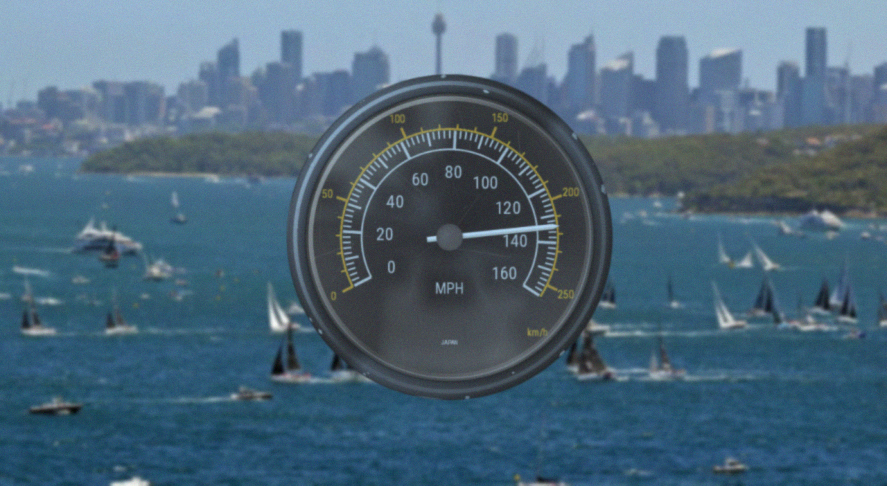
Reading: value=134 unit=mph
